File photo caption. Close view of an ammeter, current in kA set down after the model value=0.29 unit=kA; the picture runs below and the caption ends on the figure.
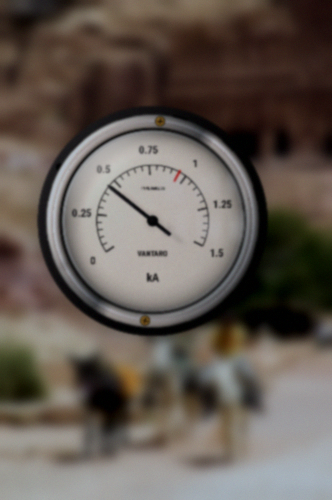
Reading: value=0.45 unit=kA
